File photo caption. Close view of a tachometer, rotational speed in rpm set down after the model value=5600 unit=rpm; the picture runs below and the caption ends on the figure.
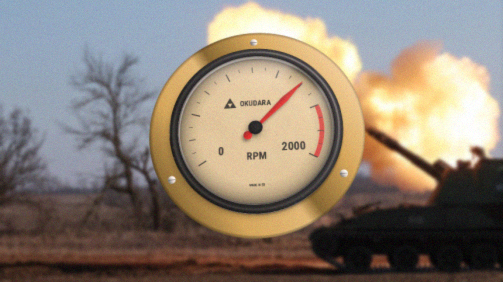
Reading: value=1400 unit=rpm
